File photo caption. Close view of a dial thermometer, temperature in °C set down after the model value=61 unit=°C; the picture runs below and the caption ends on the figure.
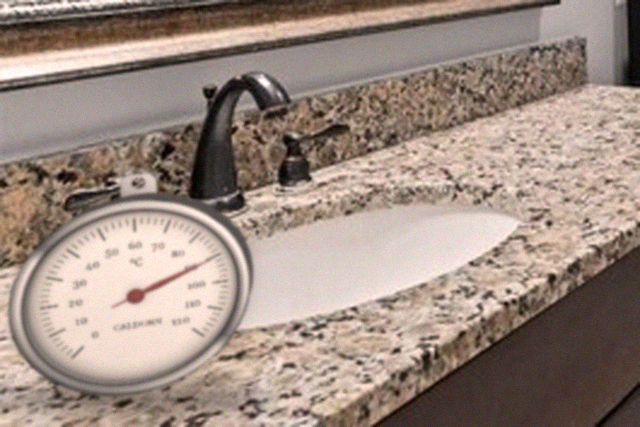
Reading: value=90 unit=°C
